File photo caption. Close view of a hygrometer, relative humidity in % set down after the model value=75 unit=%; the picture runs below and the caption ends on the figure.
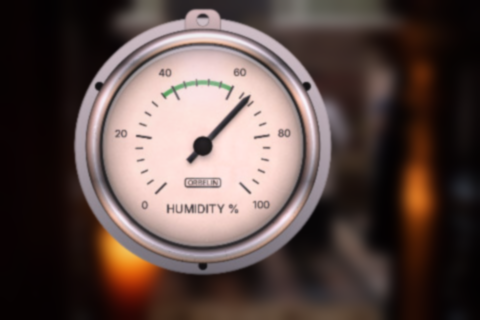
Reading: value=66 unit=%
